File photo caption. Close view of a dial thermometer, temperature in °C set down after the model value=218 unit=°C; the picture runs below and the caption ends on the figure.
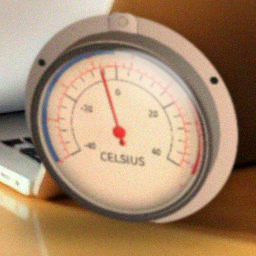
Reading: value=-4 unit=°C
